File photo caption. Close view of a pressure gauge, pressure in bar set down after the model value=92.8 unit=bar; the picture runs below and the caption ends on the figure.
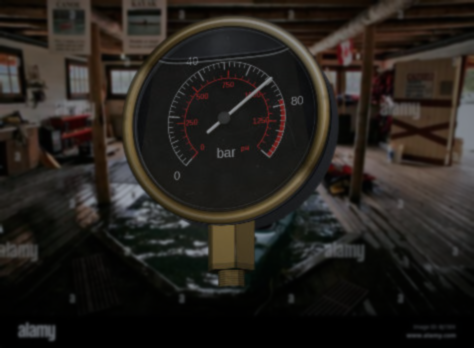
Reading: value=70 unit=bar
